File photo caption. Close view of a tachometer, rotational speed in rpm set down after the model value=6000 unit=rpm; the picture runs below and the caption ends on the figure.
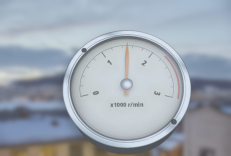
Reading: value=1500 unit=rpm
